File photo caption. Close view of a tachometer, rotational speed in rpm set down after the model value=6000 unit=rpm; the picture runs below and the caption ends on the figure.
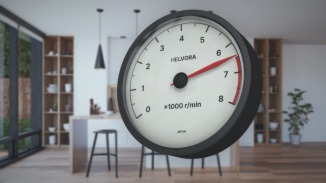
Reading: value=6500 unit=rpm
